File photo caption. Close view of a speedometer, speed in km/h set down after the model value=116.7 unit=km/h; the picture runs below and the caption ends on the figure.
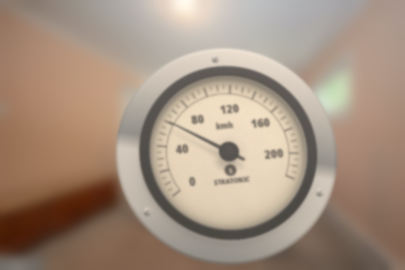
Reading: value=60 unit=km/h
